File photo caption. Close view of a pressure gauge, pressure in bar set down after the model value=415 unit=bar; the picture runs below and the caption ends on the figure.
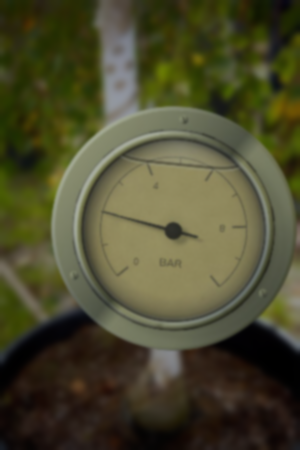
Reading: value=2 unit=bar
